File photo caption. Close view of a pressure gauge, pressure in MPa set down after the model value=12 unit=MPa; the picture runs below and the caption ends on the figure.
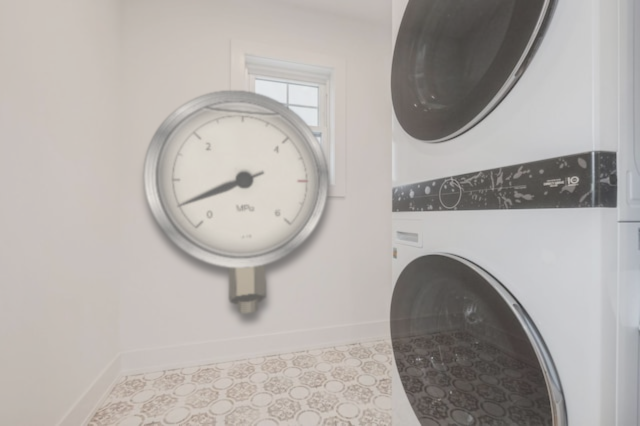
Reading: value=0.5 unit=MPa
